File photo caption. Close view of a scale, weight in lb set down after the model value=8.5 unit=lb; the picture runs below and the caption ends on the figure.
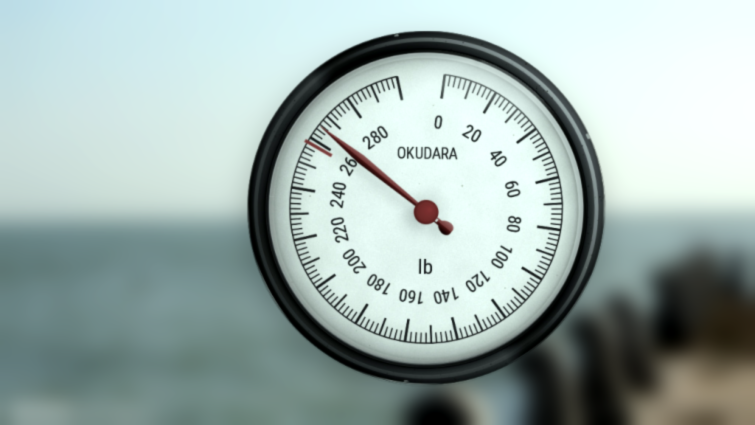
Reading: value=266 unit=lb
